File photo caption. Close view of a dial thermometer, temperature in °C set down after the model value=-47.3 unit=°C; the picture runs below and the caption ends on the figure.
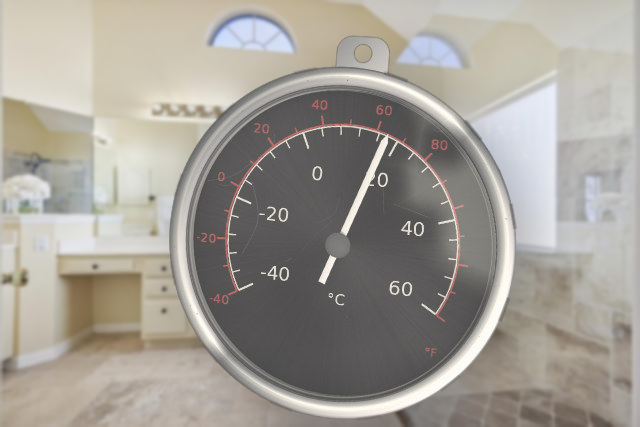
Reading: value=18 unit=°C
